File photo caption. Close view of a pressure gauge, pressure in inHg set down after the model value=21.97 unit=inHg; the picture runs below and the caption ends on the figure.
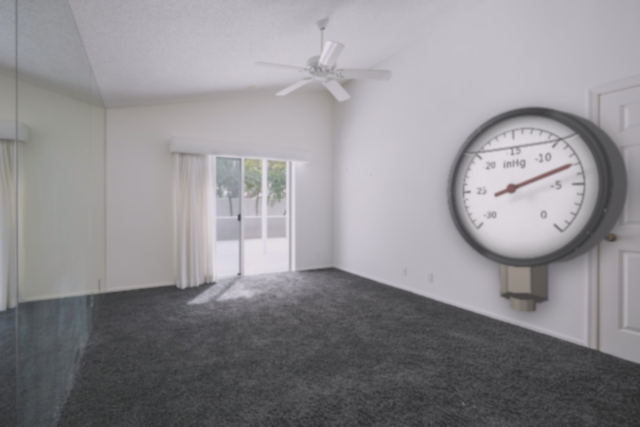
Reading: value=-7 unit=inHg
